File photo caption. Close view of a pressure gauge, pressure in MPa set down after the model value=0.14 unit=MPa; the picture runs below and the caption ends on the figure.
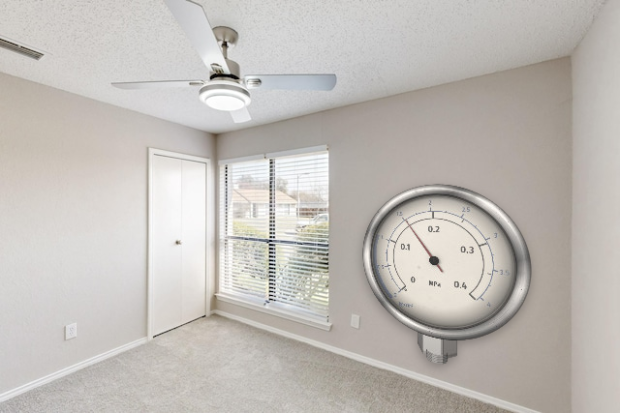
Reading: value=0.15 unit=MPa
